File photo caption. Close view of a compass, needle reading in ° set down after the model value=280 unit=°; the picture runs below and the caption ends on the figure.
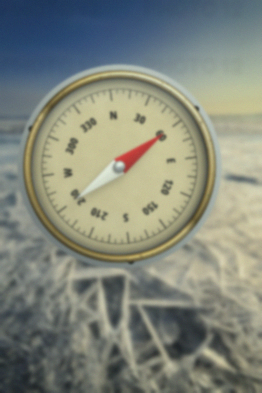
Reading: value=60 unit=°
